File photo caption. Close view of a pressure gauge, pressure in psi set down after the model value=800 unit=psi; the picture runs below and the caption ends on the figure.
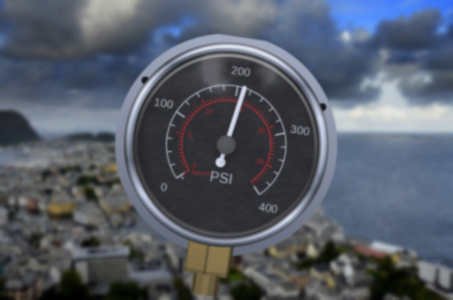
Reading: value=210 unit=psi
